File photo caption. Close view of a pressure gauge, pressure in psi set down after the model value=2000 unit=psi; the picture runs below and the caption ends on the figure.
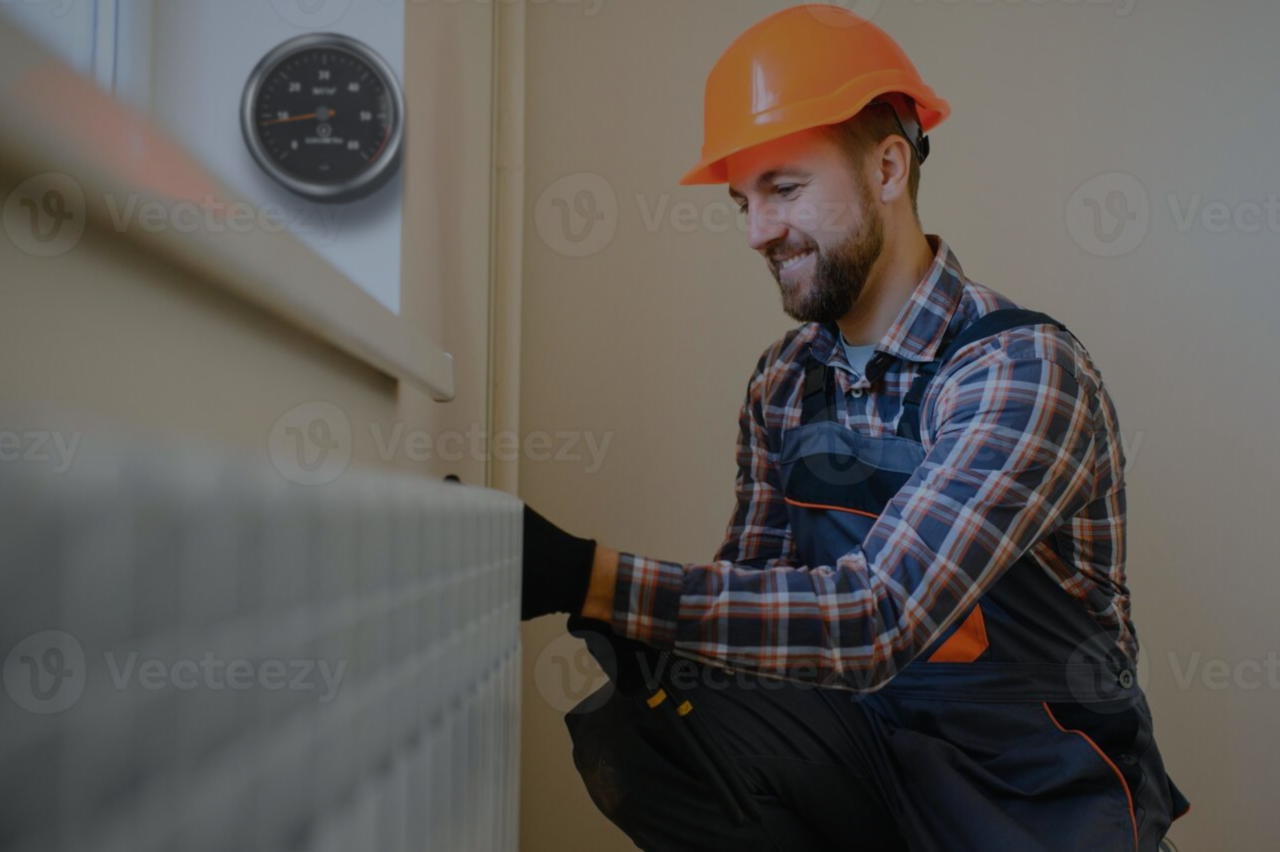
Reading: value=8 unit=psi
